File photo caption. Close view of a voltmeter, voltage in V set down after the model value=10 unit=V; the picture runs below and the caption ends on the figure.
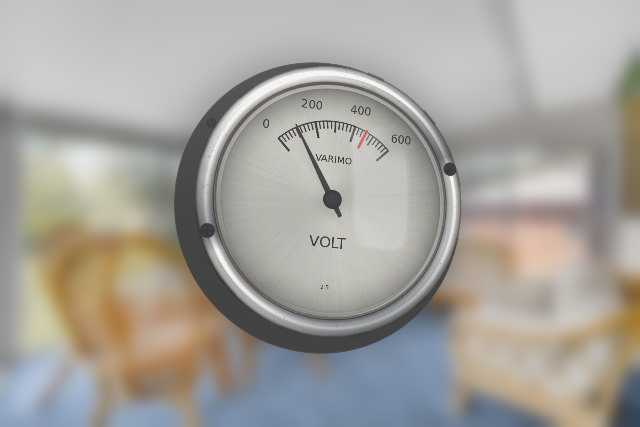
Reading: value=100 unit=V
